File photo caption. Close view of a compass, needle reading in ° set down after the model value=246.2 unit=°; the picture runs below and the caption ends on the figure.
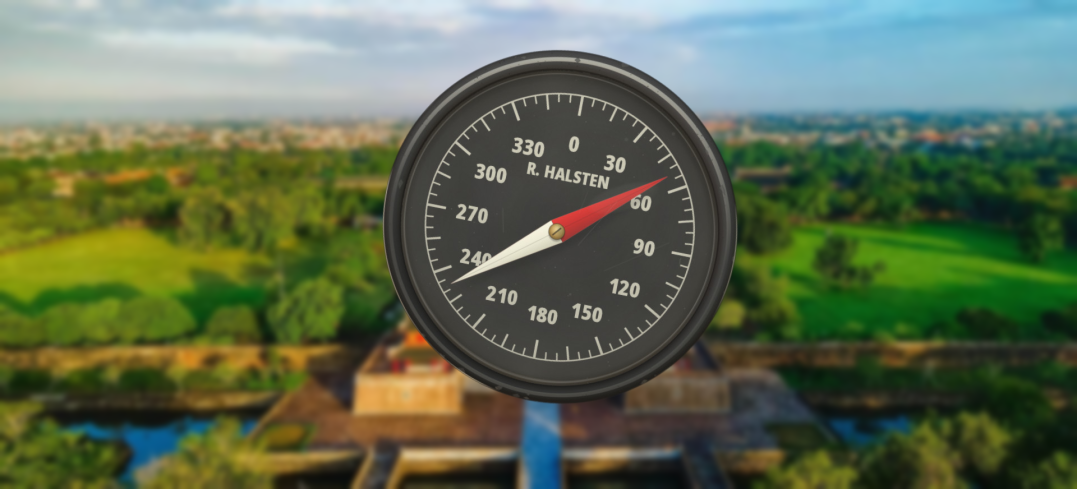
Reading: value=52.5 unit=°
